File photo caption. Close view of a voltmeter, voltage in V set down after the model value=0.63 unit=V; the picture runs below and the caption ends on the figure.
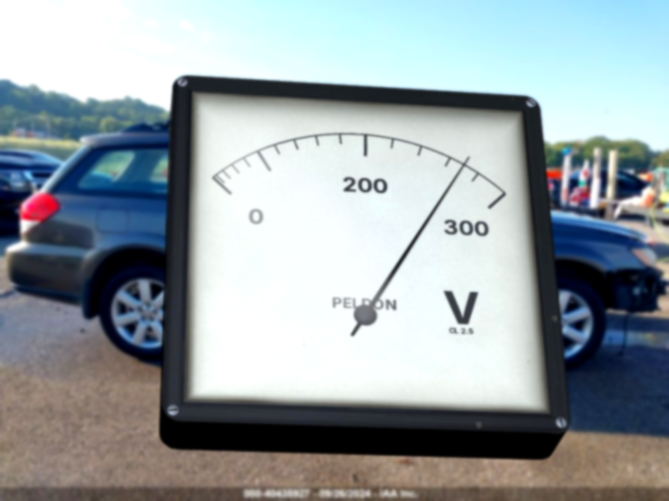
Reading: value=270 unit=V
